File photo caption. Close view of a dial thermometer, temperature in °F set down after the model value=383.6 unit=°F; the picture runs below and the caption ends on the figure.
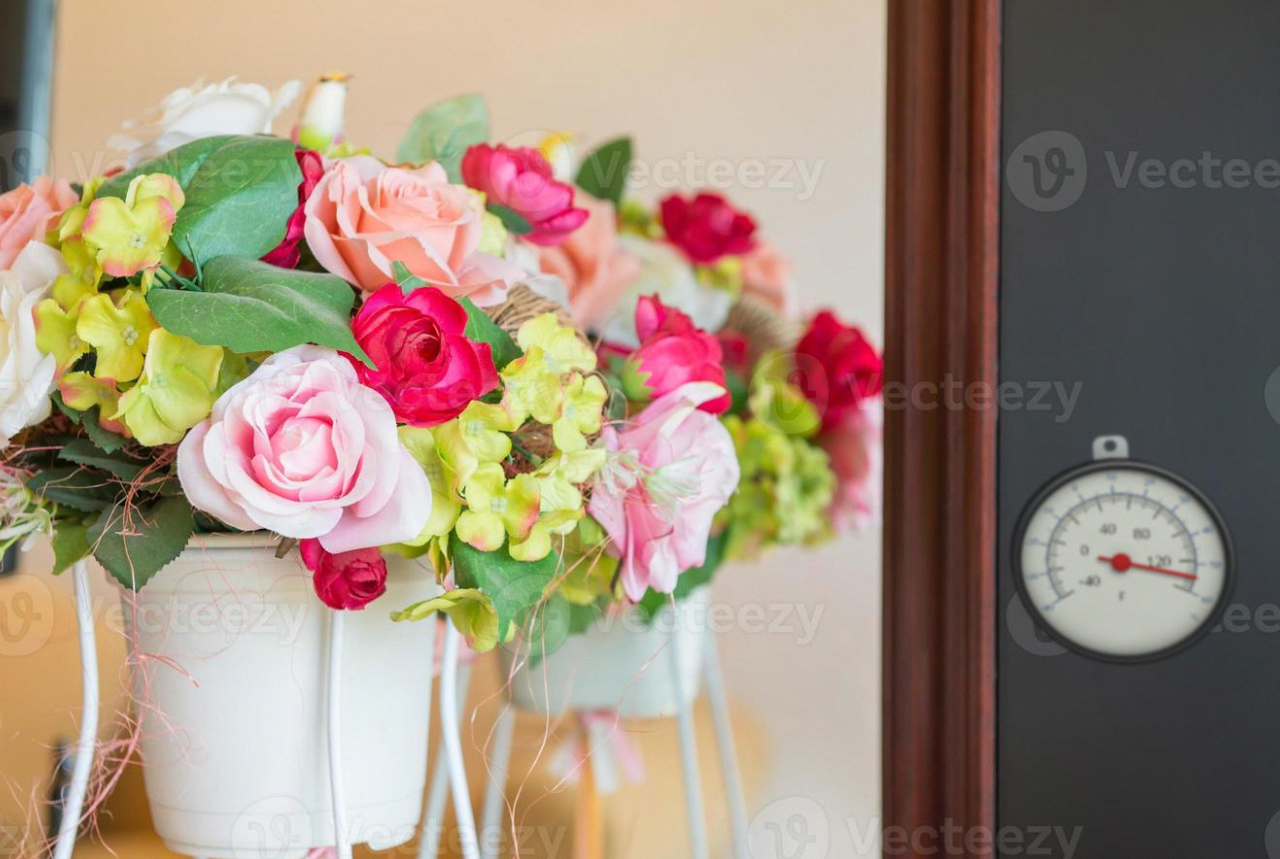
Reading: value=130 unit=°F
